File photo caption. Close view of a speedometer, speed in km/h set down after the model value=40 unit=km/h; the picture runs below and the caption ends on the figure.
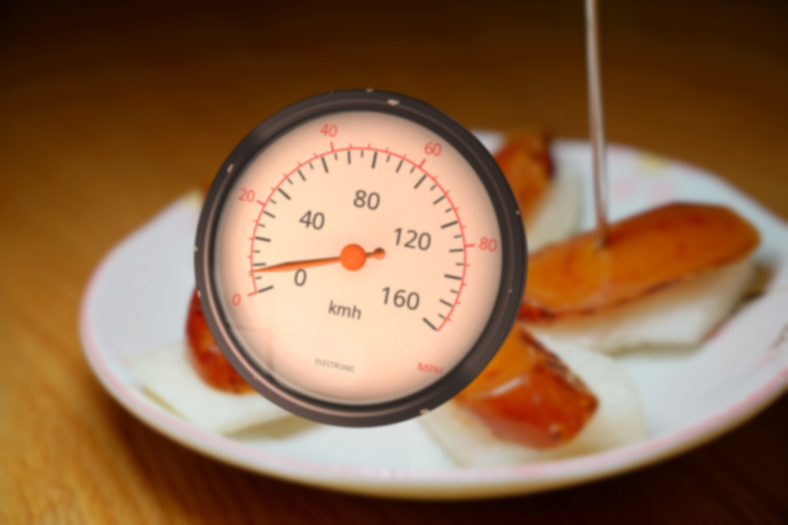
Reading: value=7.5 unit=km/h
